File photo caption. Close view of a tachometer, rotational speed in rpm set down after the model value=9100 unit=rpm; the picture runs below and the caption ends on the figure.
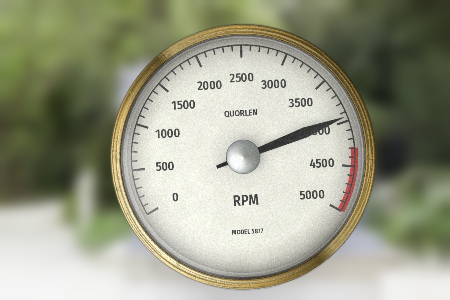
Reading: value=3950 unit=rpm
